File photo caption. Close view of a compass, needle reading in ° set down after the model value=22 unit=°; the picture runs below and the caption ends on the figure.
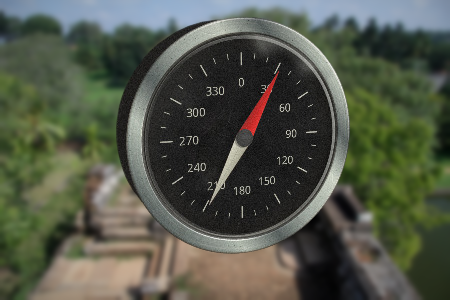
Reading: value=30 unit=°
